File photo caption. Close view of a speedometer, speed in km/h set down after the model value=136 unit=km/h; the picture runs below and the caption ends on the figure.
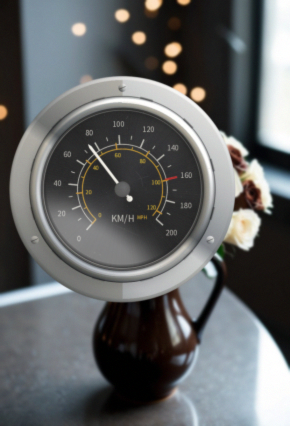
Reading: value=75 unit=km/h
